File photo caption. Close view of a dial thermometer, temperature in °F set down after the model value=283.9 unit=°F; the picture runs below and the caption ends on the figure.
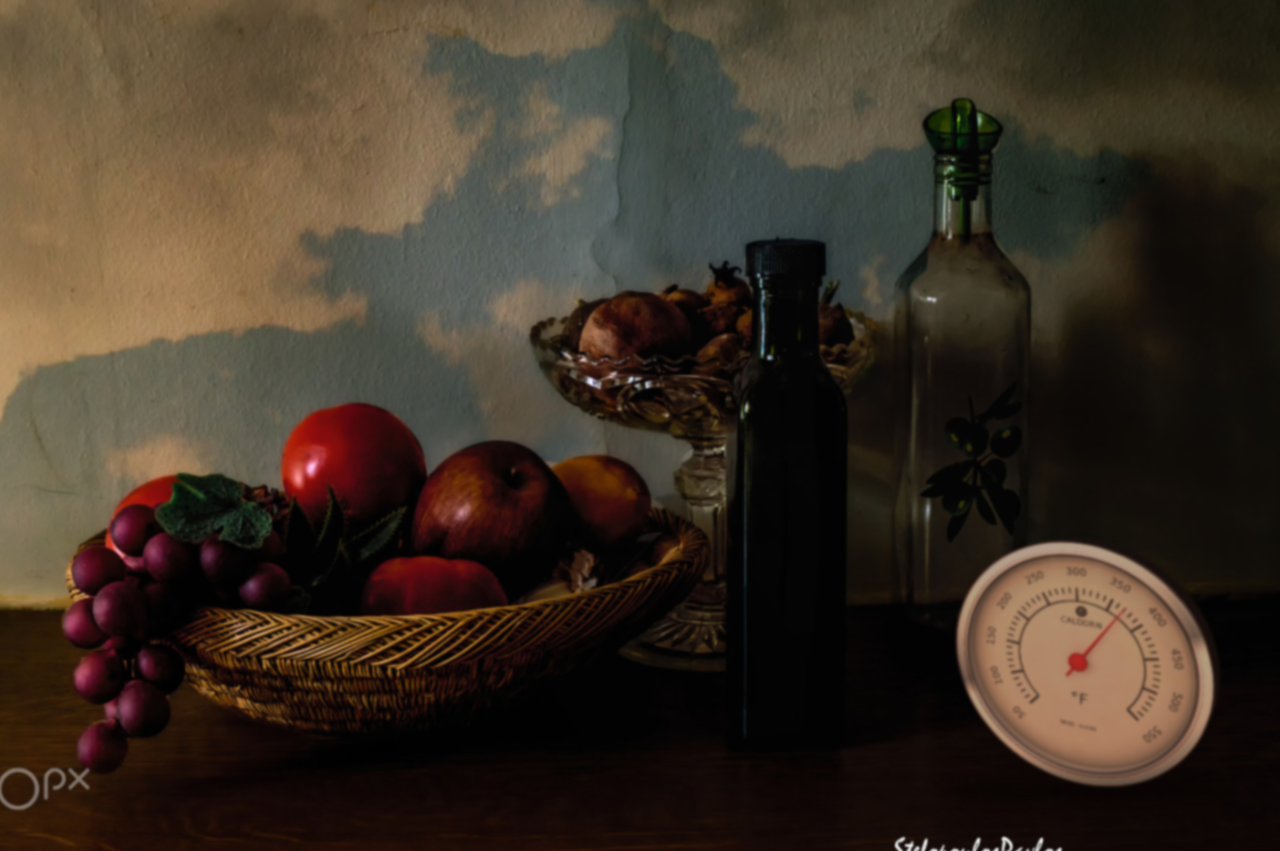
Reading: value=370 unit=°F
